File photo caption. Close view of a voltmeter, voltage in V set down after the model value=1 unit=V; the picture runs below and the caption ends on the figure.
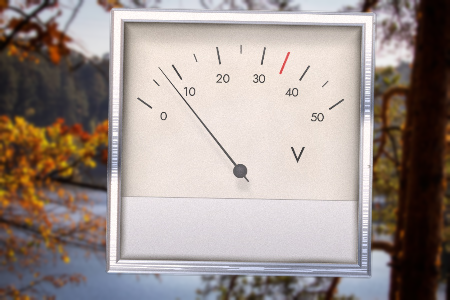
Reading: value=7.5 unit=V
